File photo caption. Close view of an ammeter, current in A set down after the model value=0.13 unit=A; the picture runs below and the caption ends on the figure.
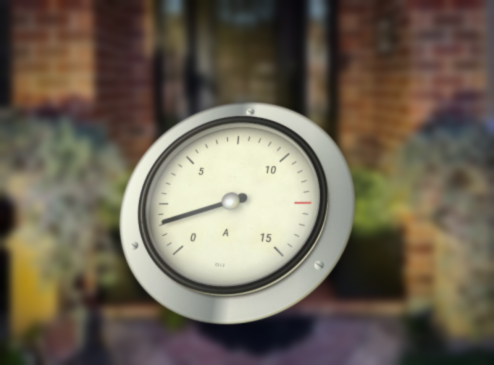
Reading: value=1.5 unit=A
